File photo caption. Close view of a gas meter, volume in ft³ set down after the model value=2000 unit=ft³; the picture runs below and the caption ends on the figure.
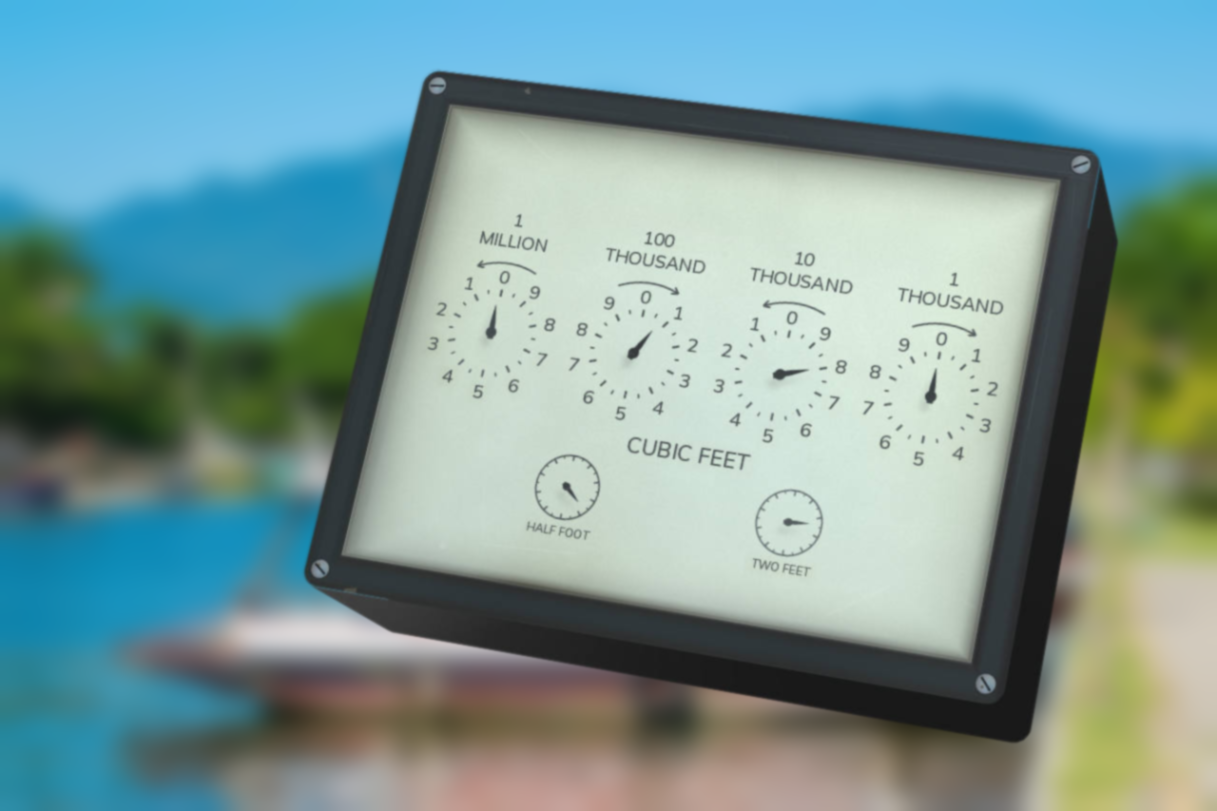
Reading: value=8000 unit=ft³
